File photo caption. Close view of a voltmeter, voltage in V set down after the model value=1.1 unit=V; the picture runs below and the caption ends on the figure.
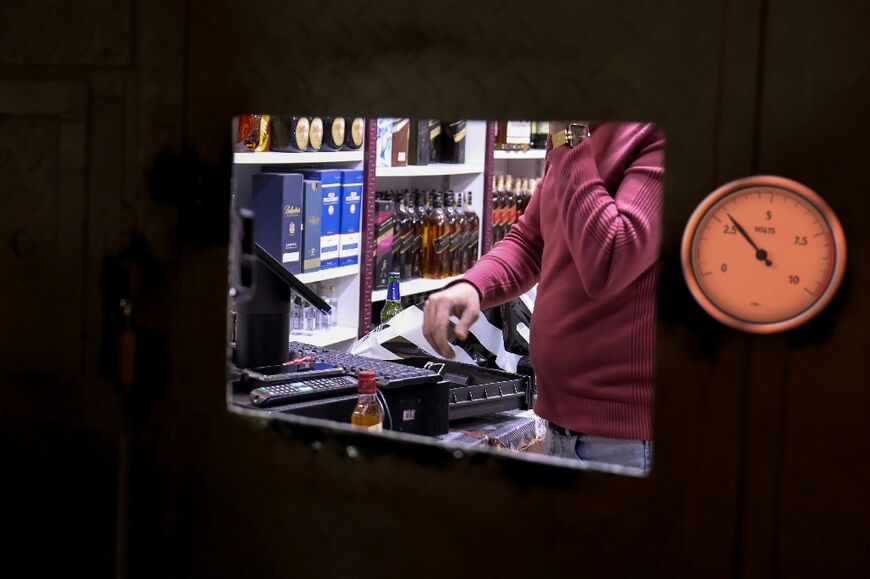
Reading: value=3 unit=V
